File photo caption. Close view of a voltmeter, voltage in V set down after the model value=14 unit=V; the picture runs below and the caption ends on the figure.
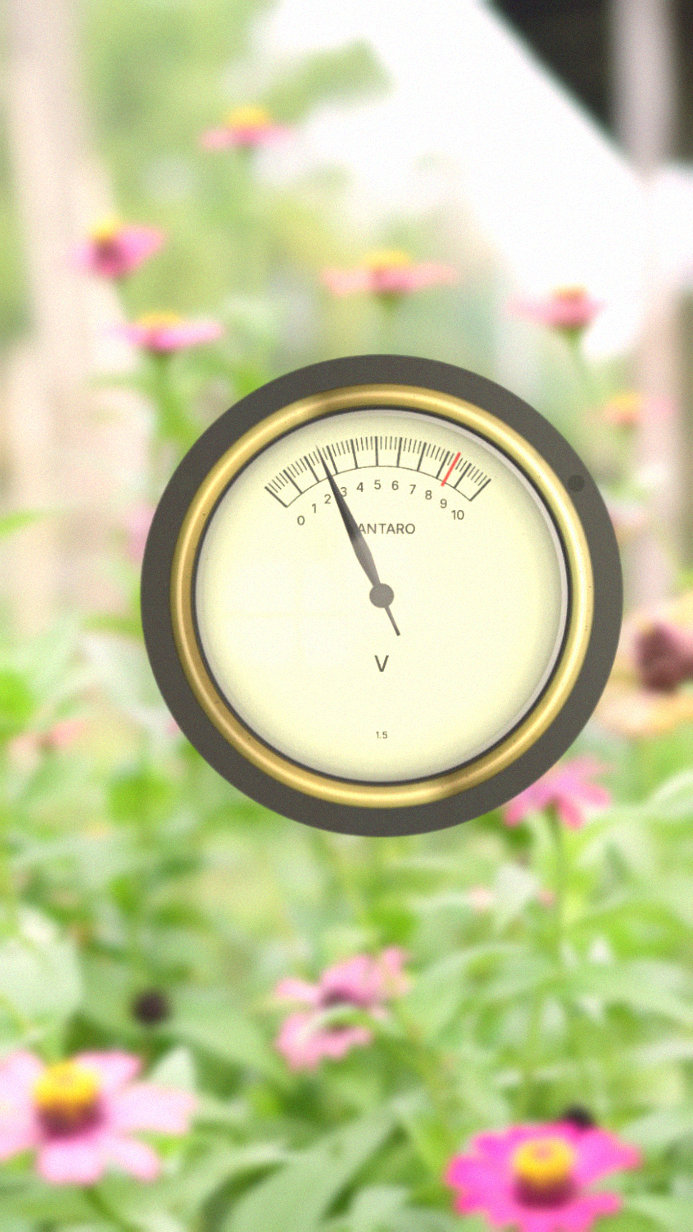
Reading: value=2.6 unit=V
